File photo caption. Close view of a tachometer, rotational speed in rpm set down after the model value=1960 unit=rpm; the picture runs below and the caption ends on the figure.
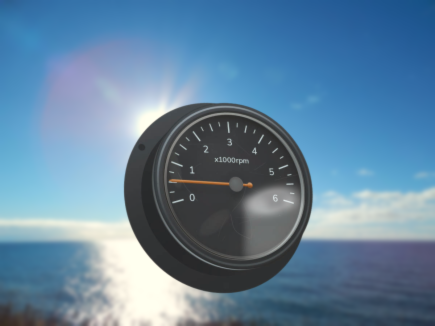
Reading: value=500 unit=rpm
